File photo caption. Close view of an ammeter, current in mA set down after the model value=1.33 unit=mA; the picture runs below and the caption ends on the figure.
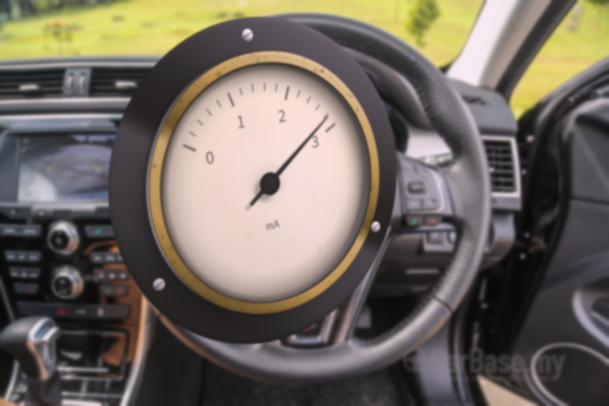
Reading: value=2.8 unit=mA
